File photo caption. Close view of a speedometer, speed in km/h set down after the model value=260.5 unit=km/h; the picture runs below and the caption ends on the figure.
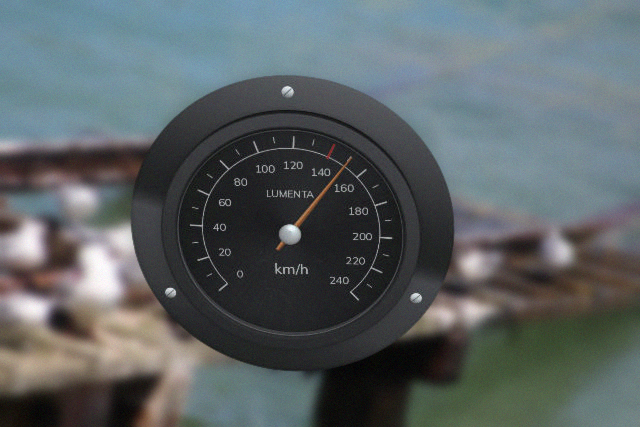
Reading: value=150 unit=km/h
